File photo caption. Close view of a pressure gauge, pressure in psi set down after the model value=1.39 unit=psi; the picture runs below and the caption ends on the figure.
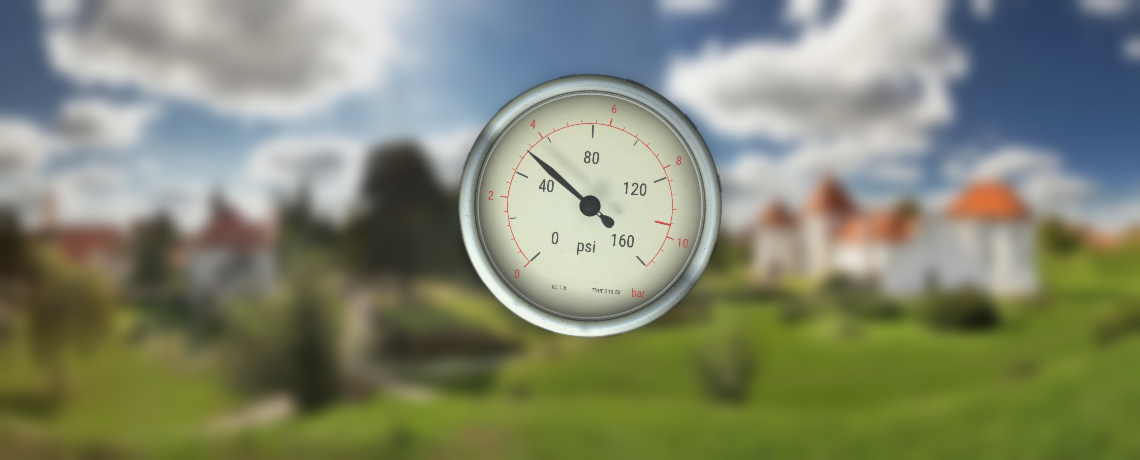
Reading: value=50 unit=psi
